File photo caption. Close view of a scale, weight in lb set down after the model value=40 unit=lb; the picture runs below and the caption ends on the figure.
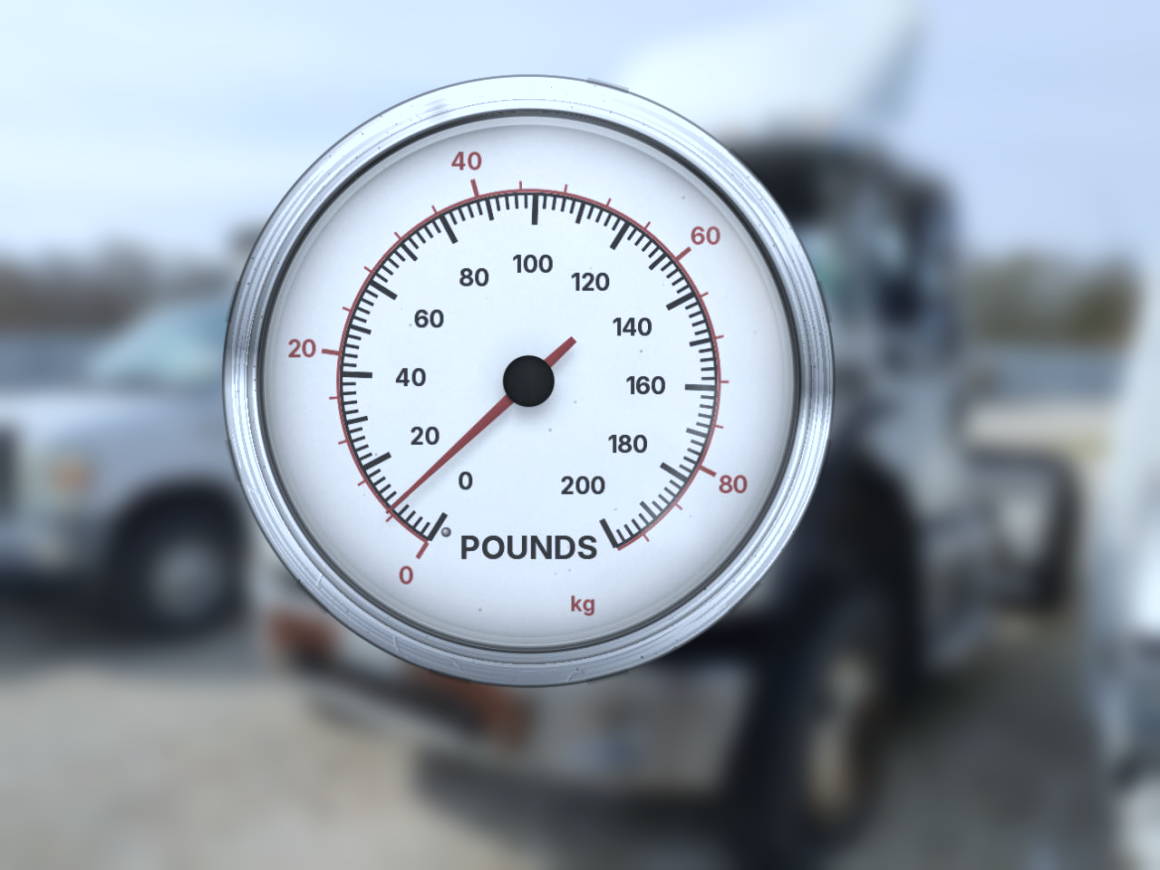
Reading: value=10 unit=lb
